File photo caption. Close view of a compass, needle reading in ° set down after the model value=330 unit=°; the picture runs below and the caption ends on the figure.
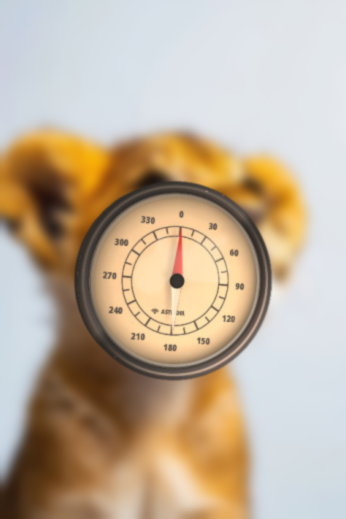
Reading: value=0 unit=°
